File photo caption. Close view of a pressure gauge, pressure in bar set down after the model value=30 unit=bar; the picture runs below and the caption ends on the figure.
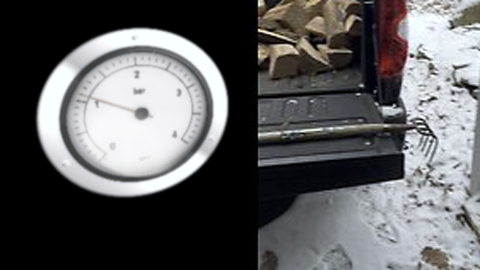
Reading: value=1.1 unit=bar
